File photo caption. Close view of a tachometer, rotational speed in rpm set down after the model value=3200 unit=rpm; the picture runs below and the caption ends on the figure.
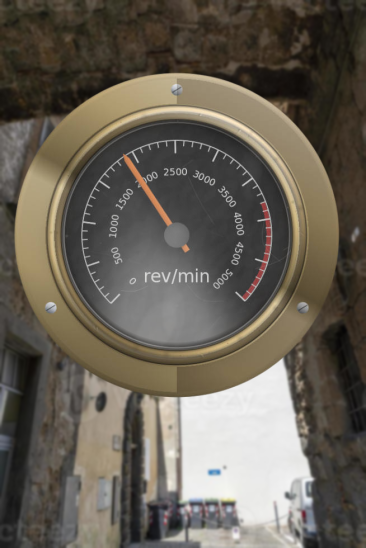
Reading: value=1900 unit=rpm
